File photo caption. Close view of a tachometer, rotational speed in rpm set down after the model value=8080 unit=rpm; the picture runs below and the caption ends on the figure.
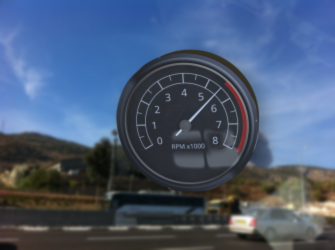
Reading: value=5500 unit=rpm
